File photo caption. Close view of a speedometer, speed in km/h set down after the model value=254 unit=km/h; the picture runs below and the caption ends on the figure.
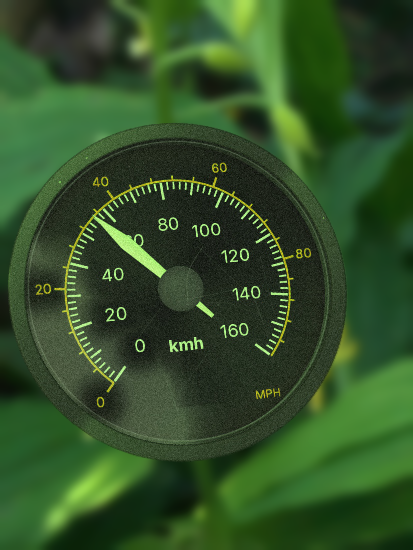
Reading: value=56 unit=km/h
